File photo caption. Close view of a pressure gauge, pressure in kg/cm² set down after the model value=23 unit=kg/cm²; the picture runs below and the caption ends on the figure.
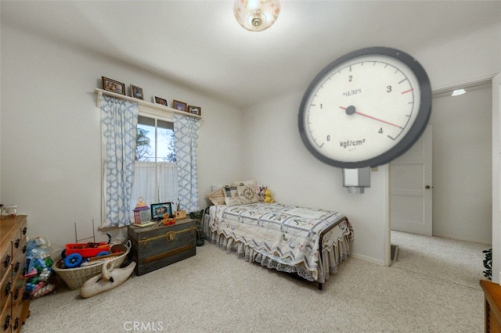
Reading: value=3.8 unit=kg/cm²
